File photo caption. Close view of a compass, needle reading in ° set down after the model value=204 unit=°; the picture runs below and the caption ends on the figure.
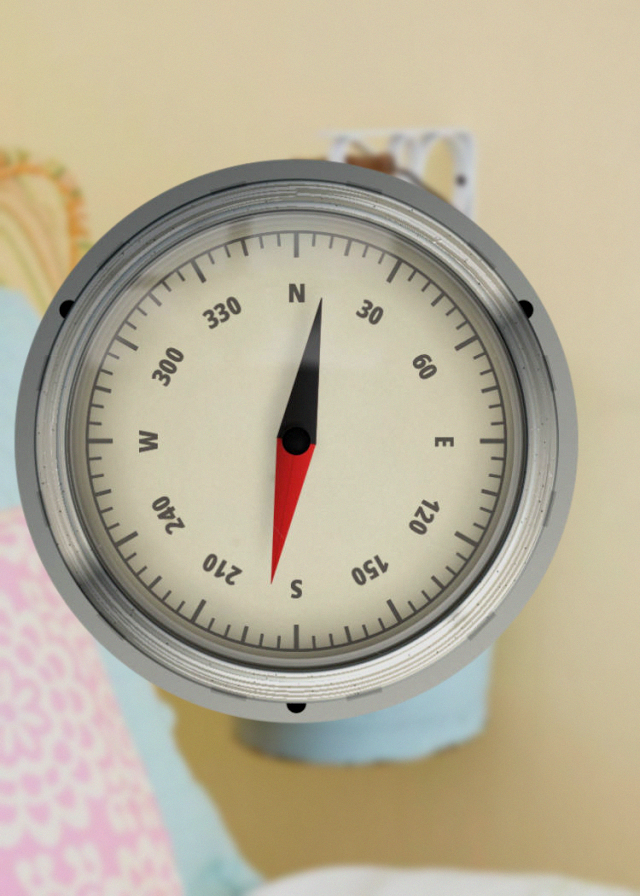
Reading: value=190 unit=°
